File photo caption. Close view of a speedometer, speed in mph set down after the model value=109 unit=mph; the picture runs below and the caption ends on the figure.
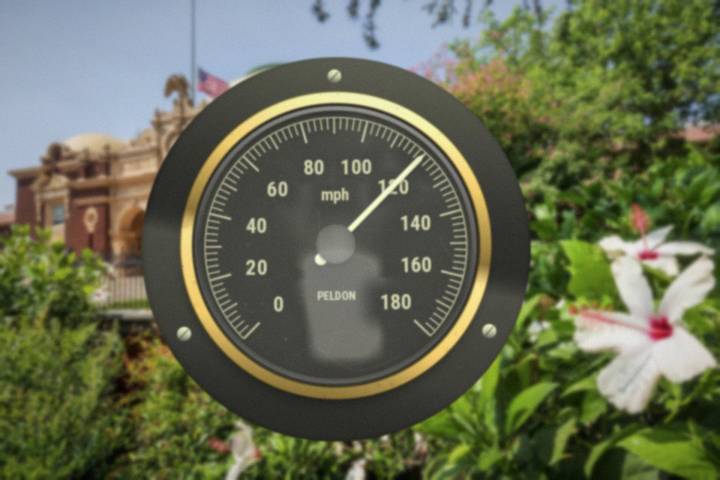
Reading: value=120 unit=mph
